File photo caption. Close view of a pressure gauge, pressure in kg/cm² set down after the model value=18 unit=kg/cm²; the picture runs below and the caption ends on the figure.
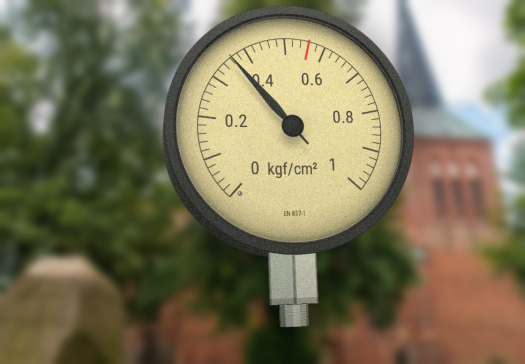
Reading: value=0.36 unit=kg/cm²
